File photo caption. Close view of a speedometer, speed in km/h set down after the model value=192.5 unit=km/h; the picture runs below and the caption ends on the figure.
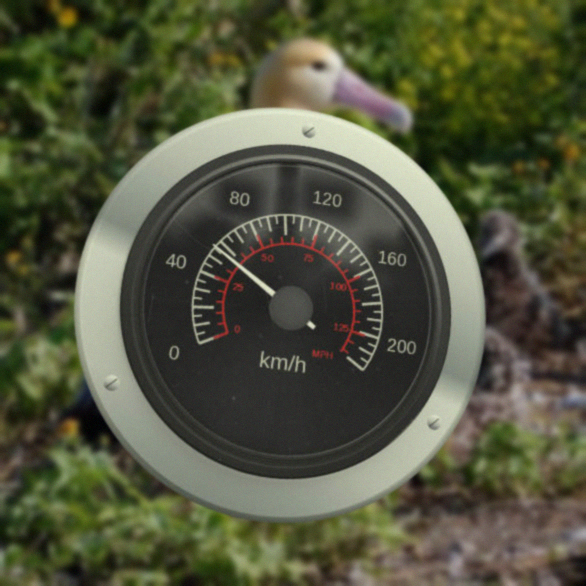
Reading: value=55 unit=km/h
